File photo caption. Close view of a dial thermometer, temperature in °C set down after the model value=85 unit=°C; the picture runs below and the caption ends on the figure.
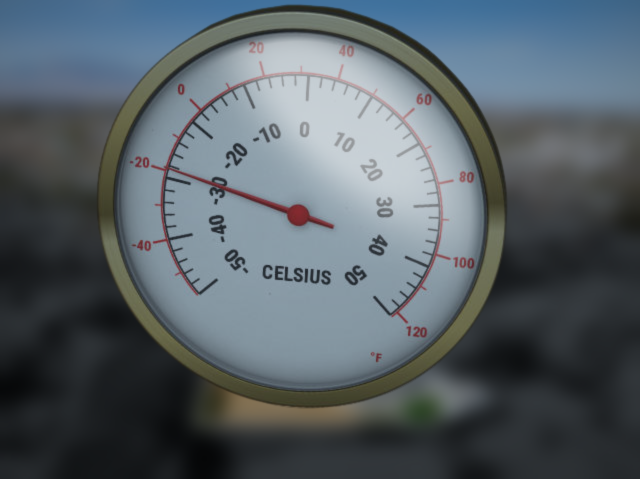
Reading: value=-28 unit=°C
